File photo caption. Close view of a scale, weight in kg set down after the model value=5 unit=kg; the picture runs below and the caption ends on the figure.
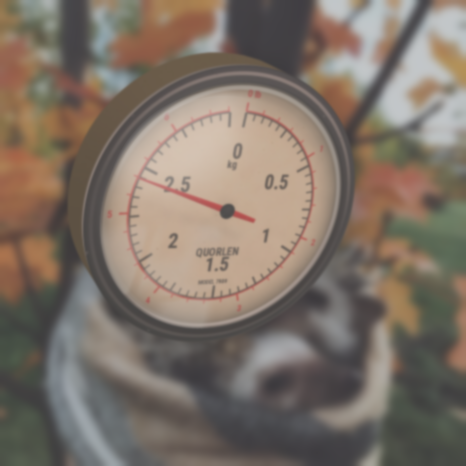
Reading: value=2.45 unit=kg
